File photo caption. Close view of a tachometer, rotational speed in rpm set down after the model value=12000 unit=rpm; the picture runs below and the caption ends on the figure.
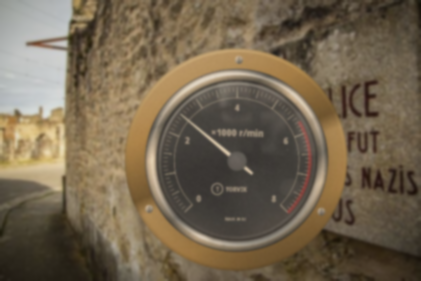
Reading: value=2500 unit=rpm
